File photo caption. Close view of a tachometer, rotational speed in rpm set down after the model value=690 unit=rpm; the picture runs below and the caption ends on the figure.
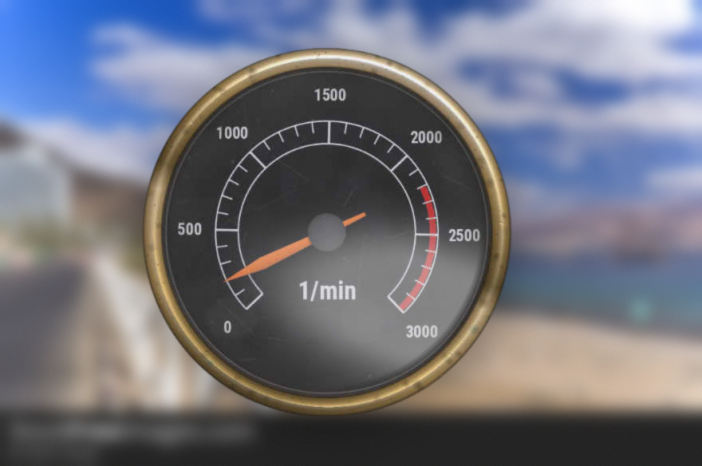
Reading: value=200 unit=rpm
